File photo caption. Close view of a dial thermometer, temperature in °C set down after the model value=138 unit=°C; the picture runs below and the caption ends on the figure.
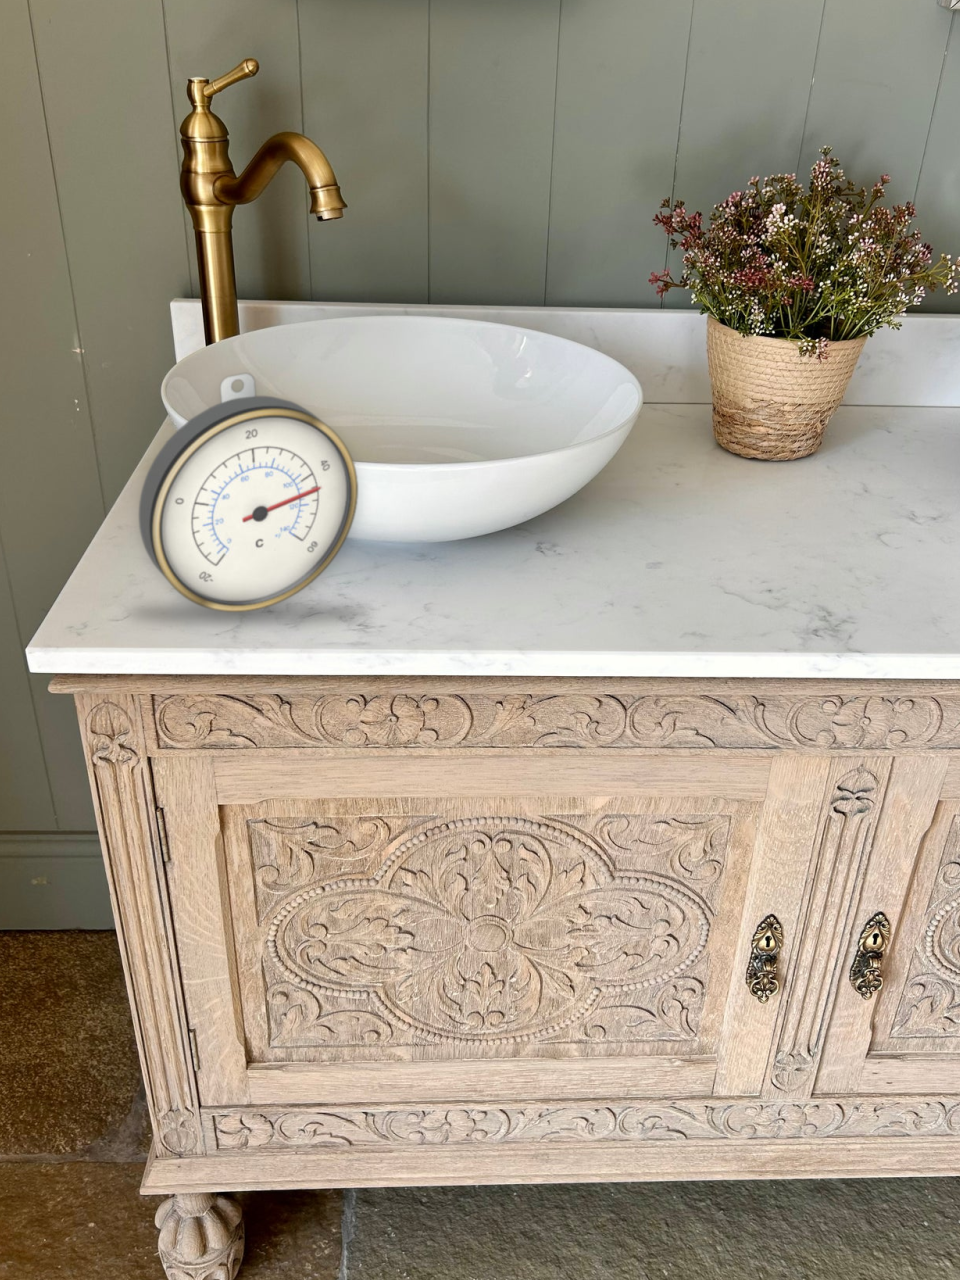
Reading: value=44 unit=°C
